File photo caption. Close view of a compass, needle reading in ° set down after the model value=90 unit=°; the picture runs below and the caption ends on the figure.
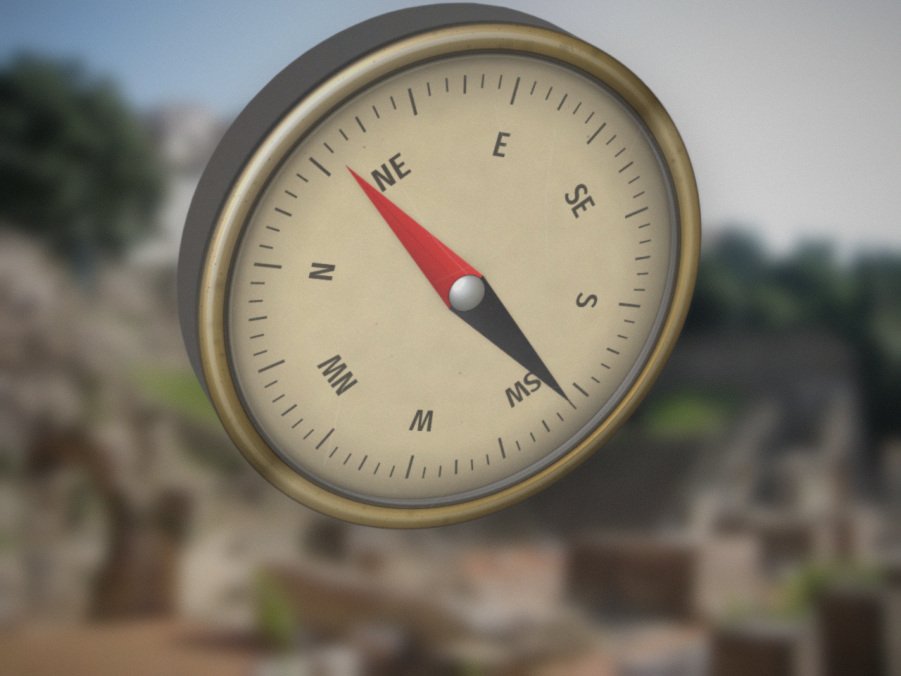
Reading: value=35 unit=°
